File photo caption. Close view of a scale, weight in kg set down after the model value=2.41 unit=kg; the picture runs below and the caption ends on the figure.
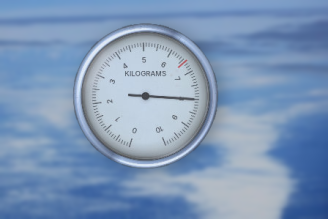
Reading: value=8 unit=kg
